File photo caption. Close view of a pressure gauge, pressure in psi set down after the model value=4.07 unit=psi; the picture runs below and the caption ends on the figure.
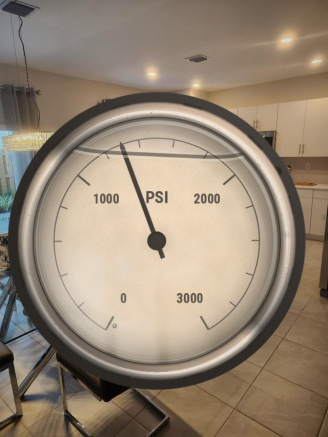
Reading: value=1300 unit=psi
